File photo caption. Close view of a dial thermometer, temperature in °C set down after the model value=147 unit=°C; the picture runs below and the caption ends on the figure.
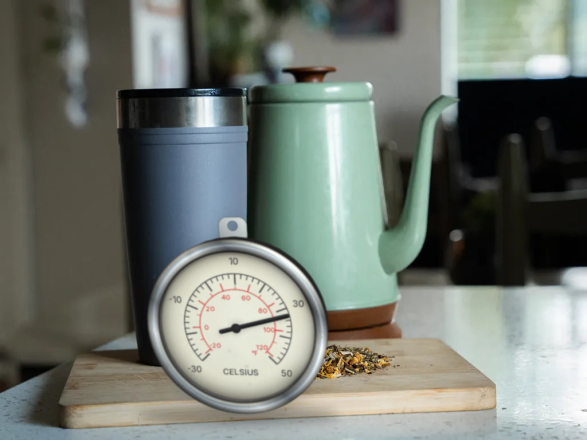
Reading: value=32 unit=°C
